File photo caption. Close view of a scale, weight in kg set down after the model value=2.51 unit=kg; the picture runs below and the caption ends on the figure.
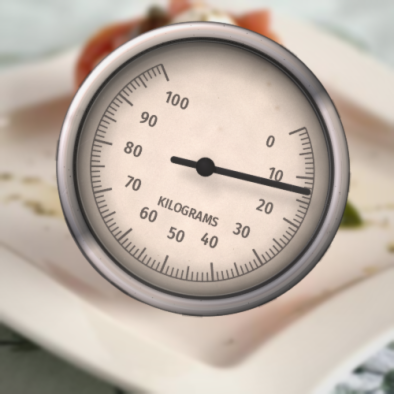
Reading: value=13 unit=kg
